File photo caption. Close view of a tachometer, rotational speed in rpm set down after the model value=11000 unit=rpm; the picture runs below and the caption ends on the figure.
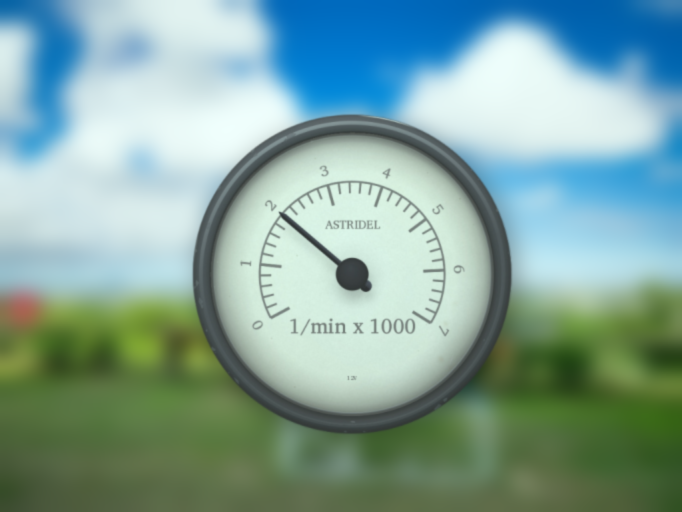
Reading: value=2000 unit=rpm
